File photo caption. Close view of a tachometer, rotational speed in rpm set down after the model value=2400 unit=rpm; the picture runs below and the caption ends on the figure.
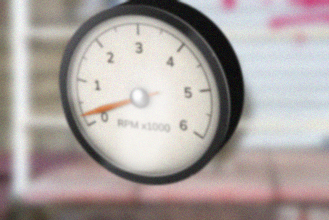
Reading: value=250 unit=rpm
